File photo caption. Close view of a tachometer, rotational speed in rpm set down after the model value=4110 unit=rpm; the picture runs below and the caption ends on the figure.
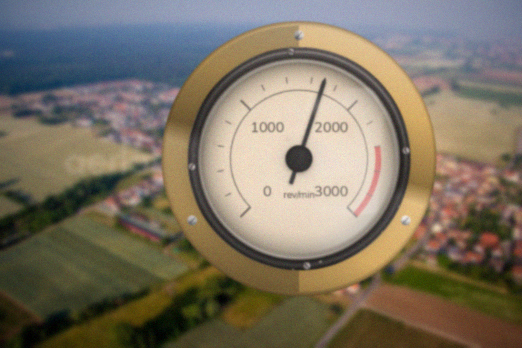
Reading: value=1700 unit=rpm
